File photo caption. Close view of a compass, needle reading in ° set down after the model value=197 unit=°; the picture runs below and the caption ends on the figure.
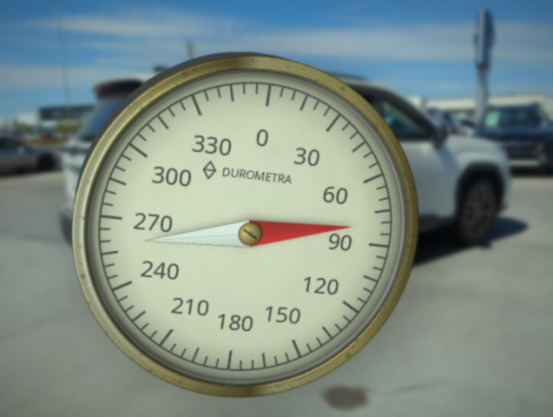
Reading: value=80 unit=°
